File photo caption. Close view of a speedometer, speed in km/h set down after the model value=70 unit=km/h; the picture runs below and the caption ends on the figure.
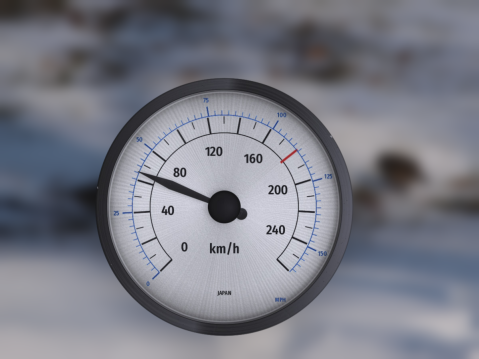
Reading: value=65 unit=km/h
